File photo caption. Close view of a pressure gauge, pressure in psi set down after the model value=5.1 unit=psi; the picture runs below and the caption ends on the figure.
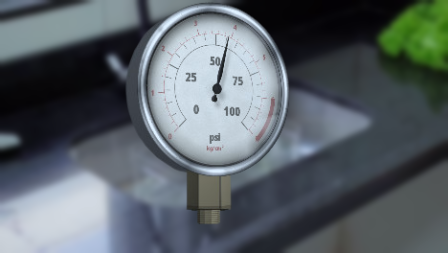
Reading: value=55 unit=psi
